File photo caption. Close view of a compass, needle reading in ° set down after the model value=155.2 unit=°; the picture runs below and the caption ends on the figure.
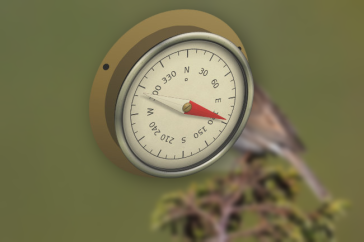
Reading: value=115 unit=°
